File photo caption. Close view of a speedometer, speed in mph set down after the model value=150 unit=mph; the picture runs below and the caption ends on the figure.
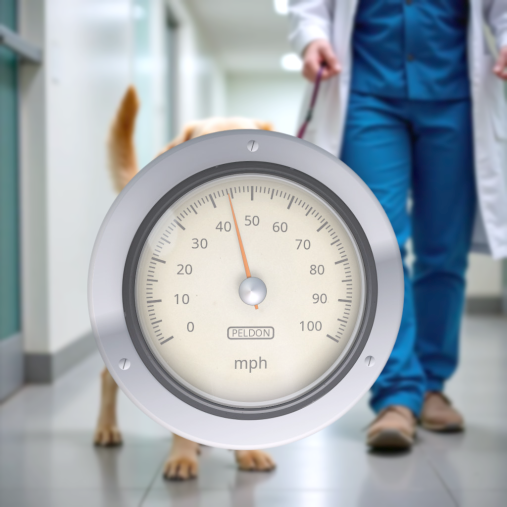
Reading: value=44 unit=mph
